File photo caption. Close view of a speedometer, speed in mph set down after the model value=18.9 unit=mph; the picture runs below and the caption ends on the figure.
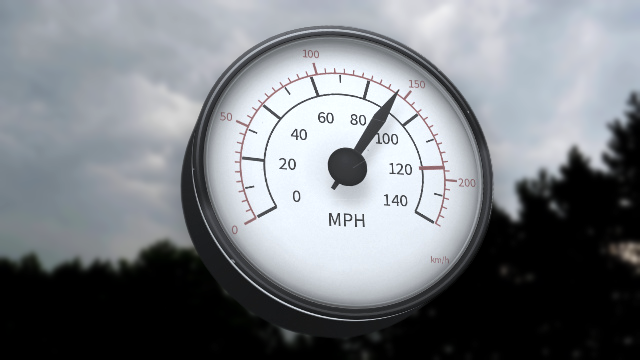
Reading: value=90 unit=mph
